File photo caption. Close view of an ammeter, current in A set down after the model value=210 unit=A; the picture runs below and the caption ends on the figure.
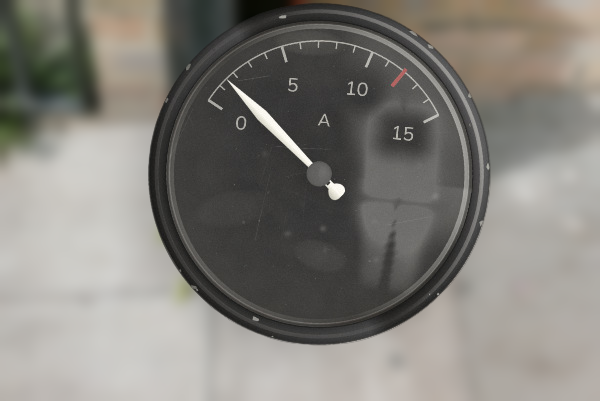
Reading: value=1.5 unit=A
